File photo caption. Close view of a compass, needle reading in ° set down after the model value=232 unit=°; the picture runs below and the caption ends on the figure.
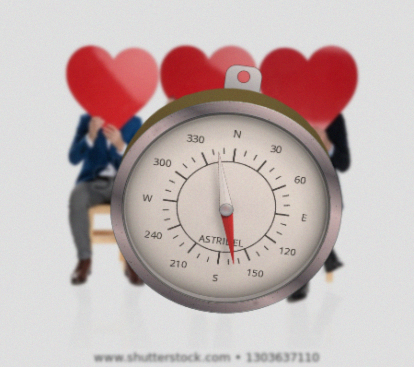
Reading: value=165 unit=°
